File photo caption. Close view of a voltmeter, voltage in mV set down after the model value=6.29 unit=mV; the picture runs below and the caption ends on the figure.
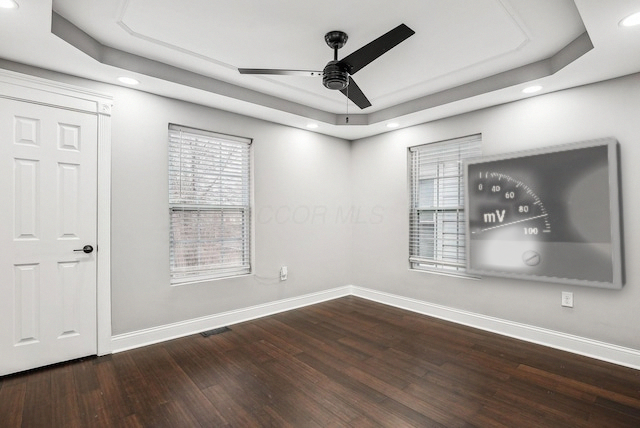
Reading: value=90 unit=mV
